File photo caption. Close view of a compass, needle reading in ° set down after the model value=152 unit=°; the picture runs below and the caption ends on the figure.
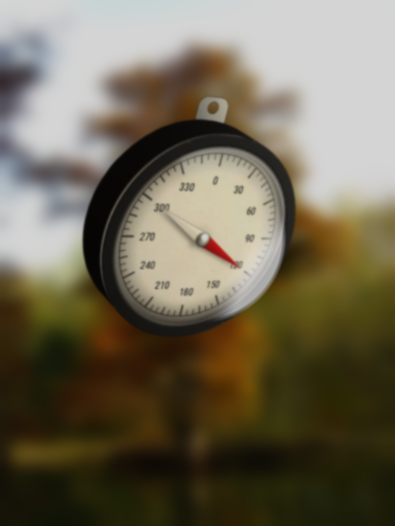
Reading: value=120 unit=°
